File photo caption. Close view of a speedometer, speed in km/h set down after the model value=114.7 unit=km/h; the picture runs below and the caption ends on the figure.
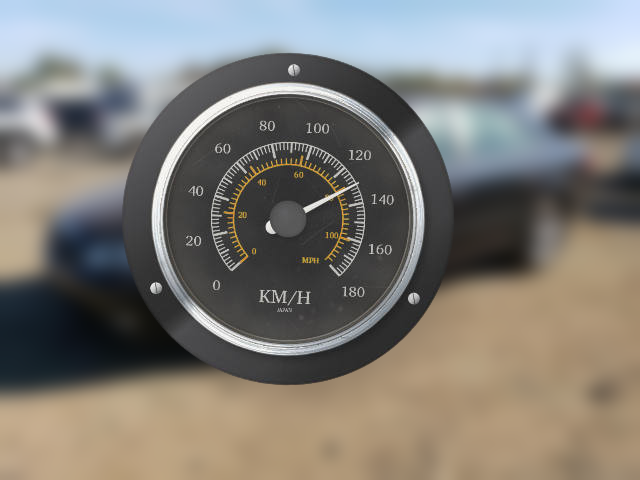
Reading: value=130 unit=km/h
